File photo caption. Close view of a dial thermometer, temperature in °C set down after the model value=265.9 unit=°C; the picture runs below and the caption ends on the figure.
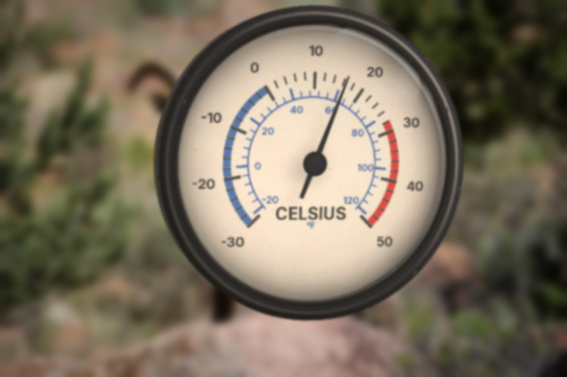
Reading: value=16 unit=°C
